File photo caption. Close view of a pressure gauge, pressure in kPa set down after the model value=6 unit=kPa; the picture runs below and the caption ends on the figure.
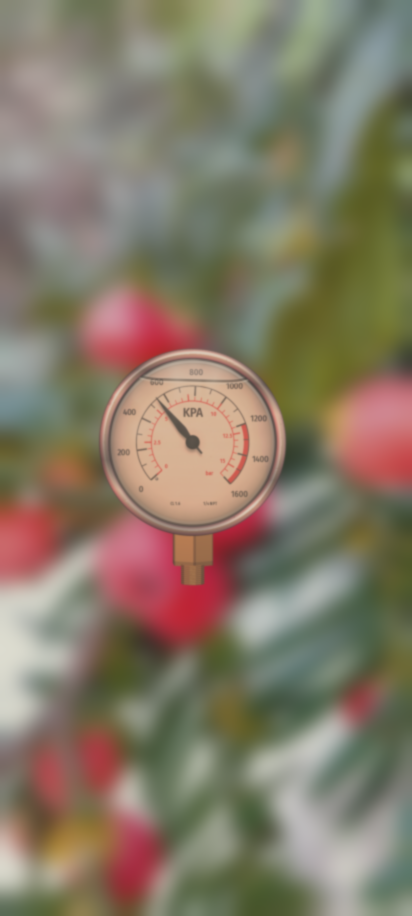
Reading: value=550 unit=kPa
